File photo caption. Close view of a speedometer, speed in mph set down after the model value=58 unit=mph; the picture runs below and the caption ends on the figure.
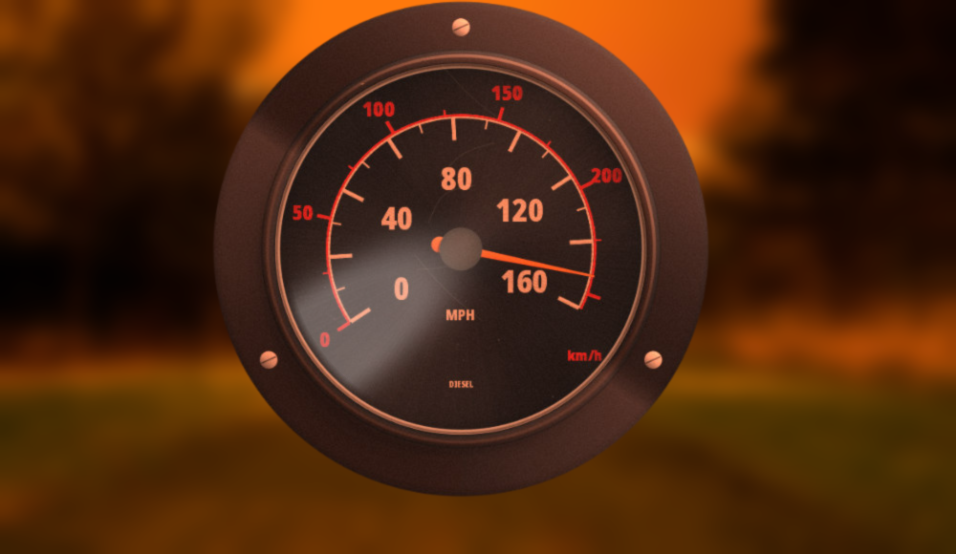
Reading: value=150 unit=mph
